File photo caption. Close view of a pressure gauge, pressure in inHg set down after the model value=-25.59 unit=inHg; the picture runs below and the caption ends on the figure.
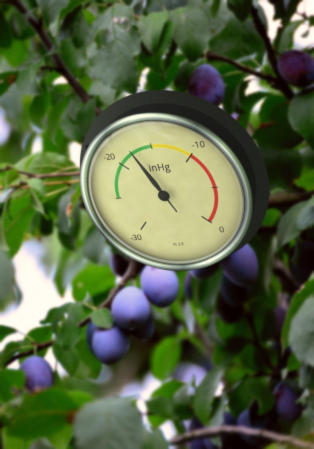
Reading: value=-17.5 unit=inHg
